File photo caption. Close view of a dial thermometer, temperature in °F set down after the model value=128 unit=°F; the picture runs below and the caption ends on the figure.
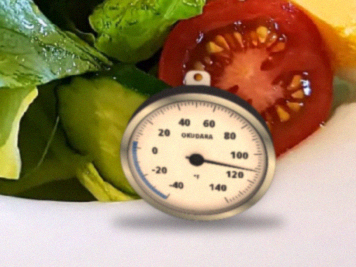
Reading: value=110 unit=°F
